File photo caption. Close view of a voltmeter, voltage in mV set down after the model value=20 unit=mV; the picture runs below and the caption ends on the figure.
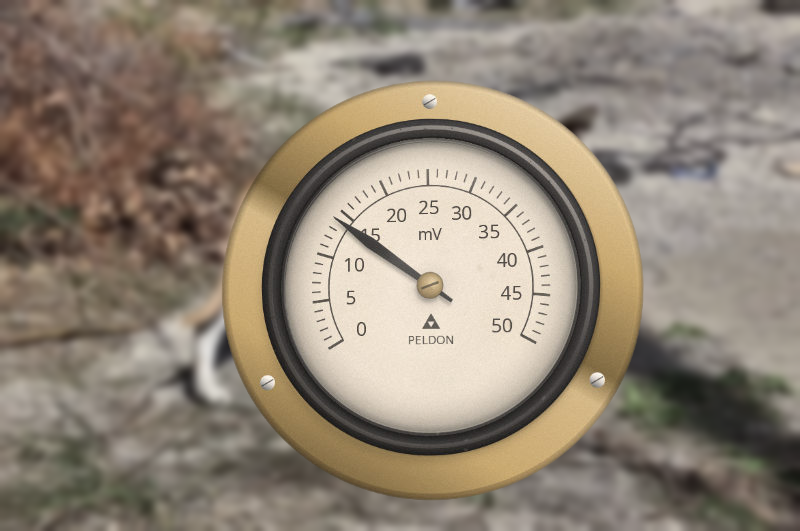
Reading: value=14 unit=mV
